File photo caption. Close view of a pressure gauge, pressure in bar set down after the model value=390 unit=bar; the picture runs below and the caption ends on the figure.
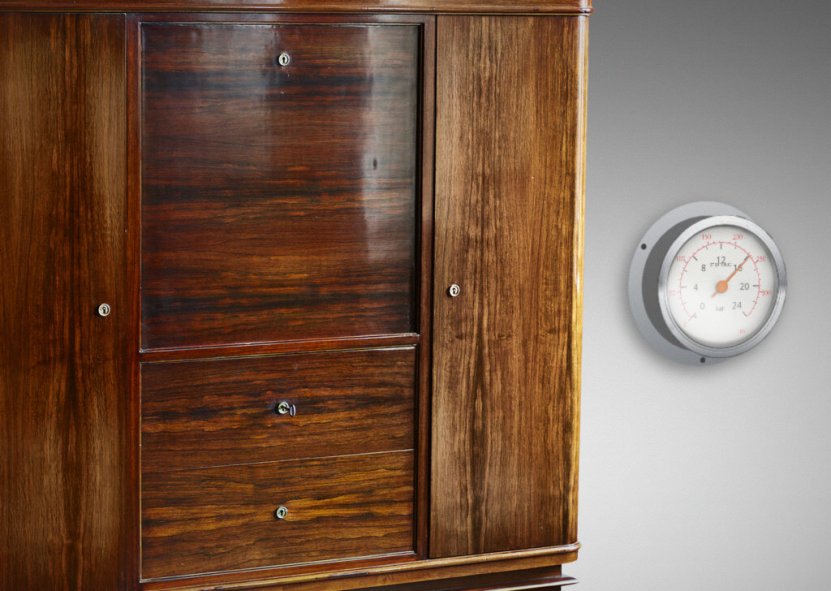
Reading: value=16 unit=bar
